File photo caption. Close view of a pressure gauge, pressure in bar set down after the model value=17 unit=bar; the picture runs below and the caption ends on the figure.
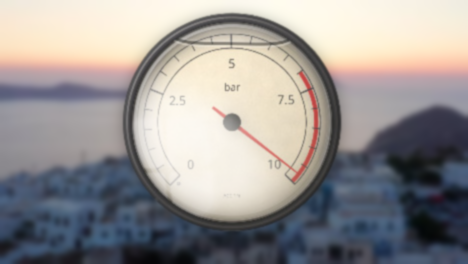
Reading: value=9.75 unit=bar
